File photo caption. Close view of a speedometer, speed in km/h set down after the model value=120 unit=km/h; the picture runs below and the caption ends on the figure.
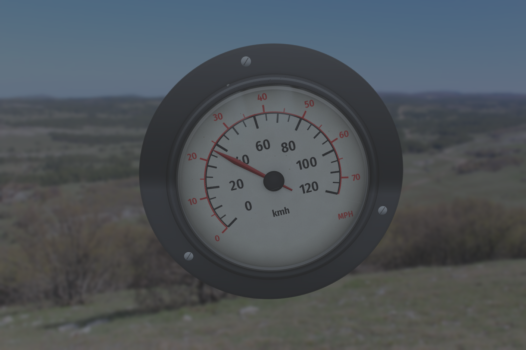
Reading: value=37.5 unit=km/h
